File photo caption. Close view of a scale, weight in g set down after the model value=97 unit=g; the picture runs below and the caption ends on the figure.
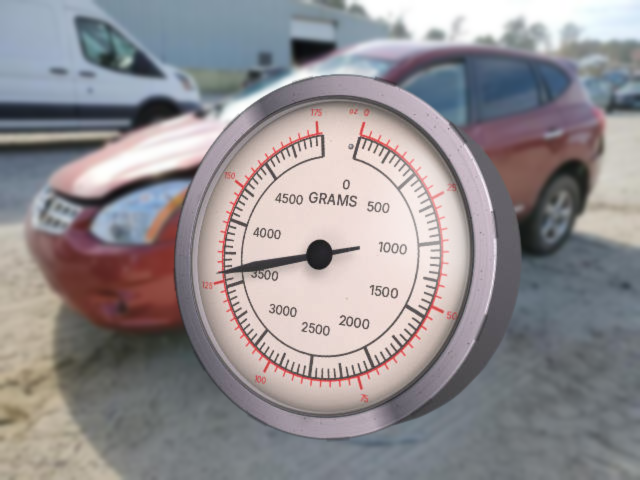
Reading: value=3600 unit=g
